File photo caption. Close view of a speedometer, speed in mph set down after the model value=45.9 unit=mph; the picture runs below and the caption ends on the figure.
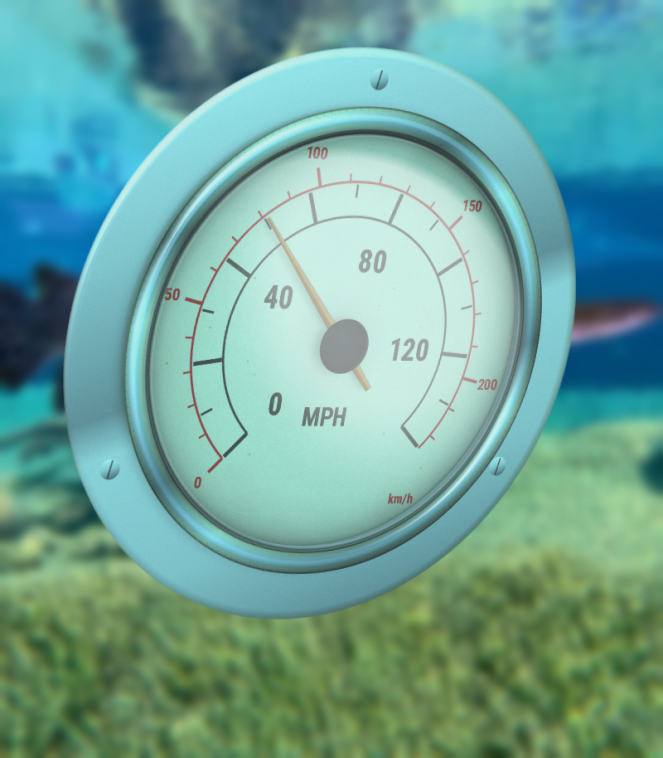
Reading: value=50 unit=mph
